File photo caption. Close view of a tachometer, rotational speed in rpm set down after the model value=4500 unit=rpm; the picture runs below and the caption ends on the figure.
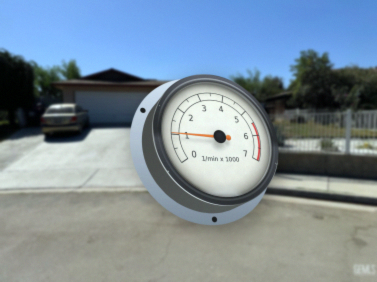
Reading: value=1000 unit=rpm
